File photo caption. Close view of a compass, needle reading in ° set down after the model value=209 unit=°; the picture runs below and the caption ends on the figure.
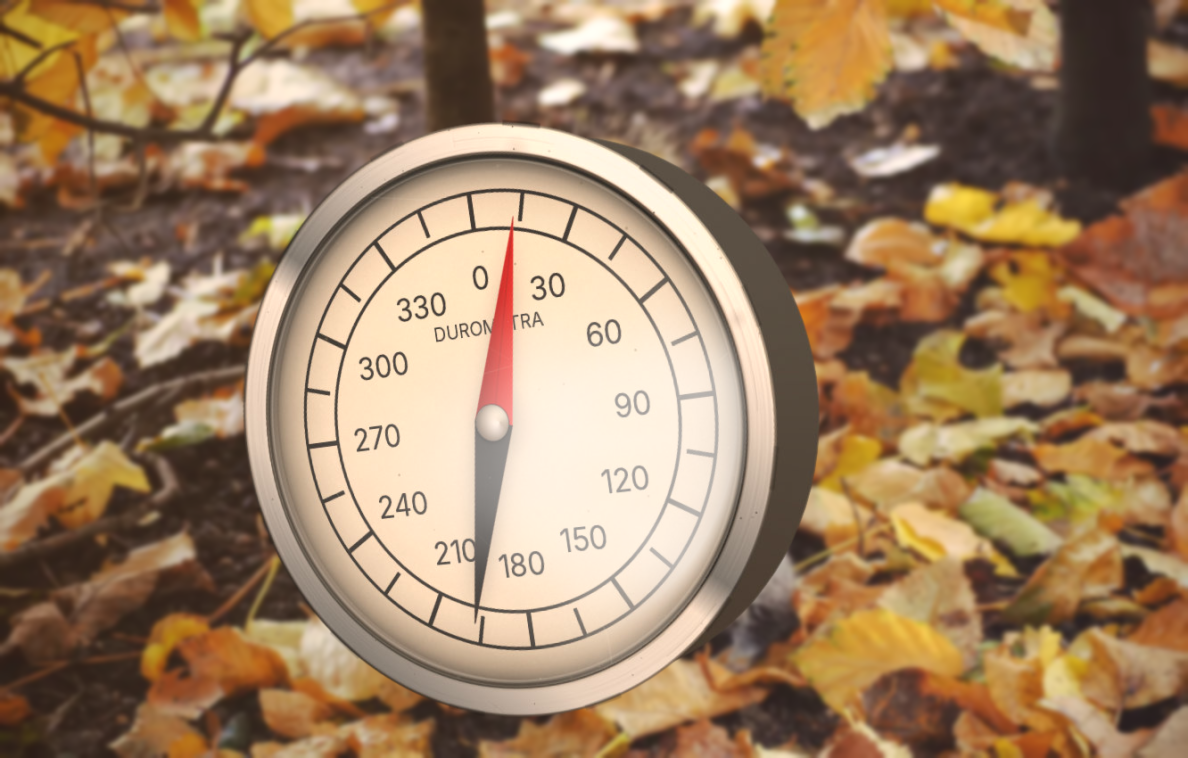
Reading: value=15 unit=°
